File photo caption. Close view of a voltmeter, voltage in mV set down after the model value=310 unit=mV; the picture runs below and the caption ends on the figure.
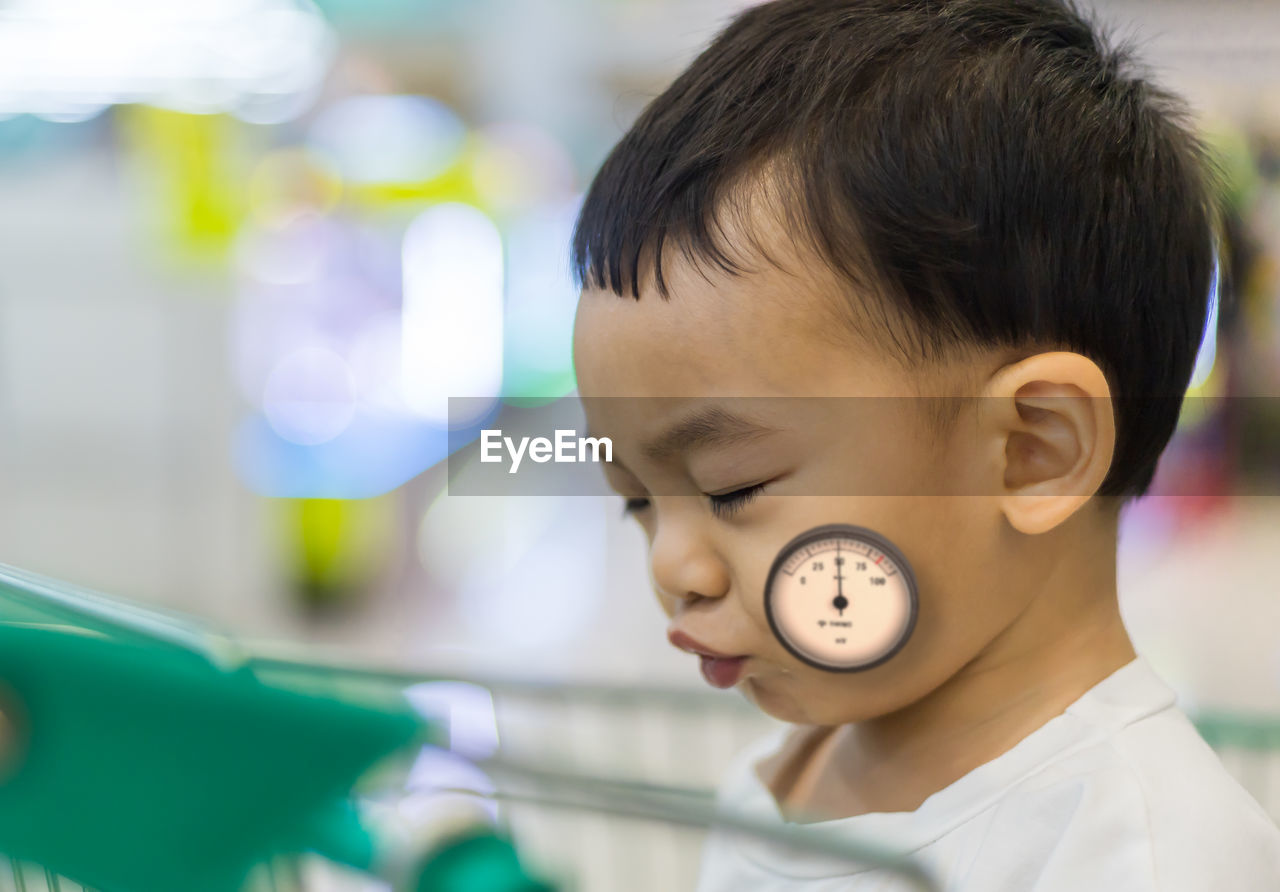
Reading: value=50 unit=mV
